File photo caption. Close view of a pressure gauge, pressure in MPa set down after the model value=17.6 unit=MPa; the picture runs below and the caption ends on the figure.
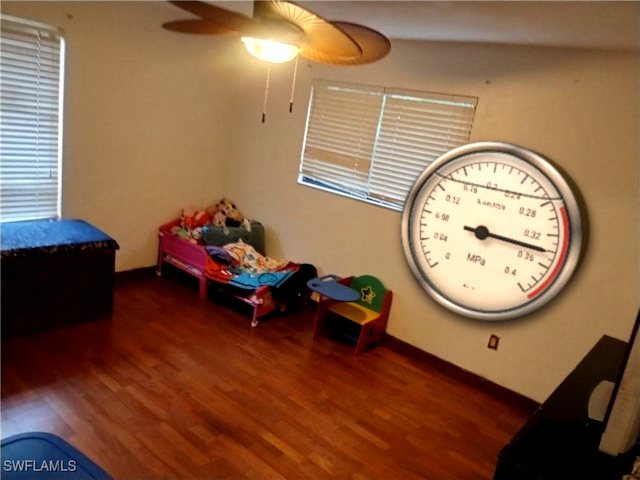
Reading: value=0.34 unit=MPa
